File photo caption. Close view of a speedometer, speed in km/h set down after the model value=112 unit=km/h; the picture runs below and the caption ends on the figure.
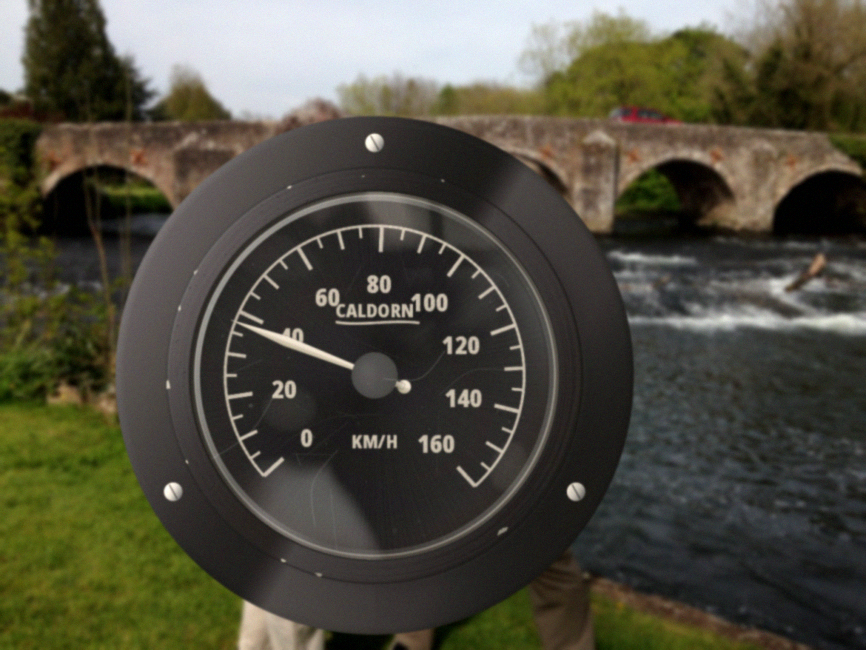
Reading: value=37.5 unit=km/h
